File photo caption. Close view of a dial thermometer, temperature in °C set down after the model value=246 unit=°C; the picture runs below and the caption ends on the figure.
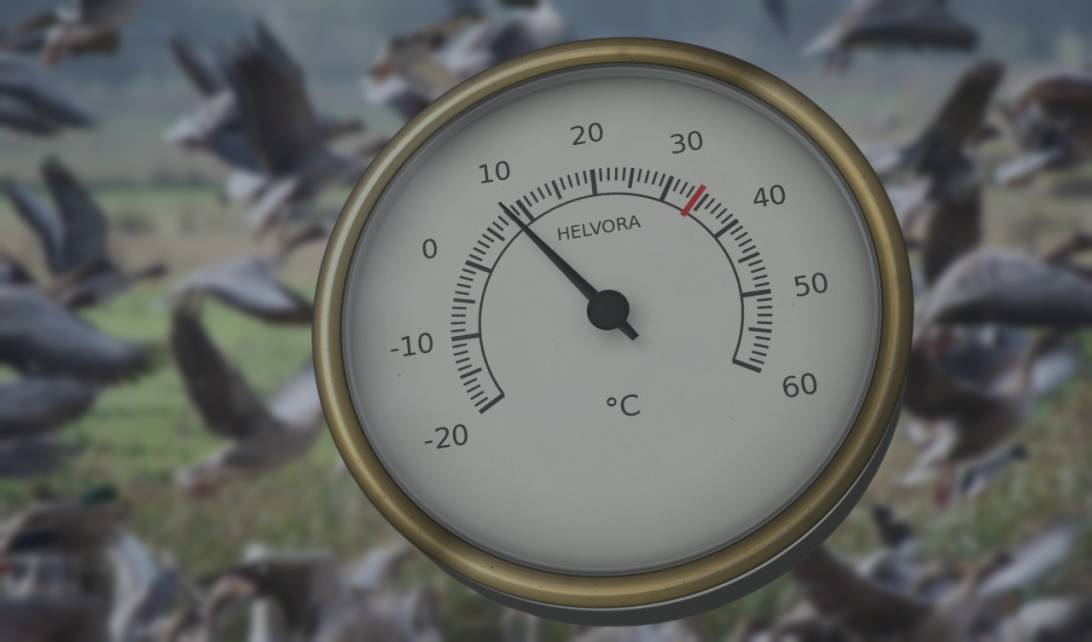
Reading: value=8 unit=°C
